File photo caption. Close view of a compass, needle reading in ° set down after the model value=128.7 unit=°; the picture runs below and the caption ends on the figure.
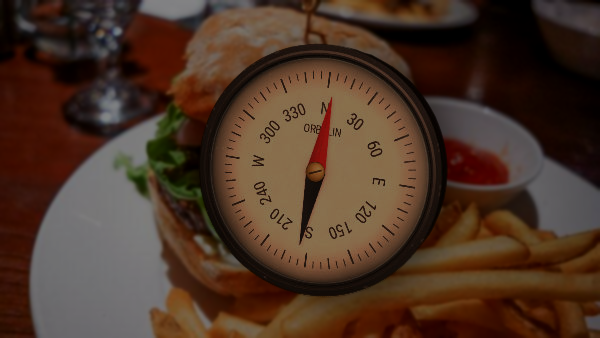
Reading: value=5 unit=°
